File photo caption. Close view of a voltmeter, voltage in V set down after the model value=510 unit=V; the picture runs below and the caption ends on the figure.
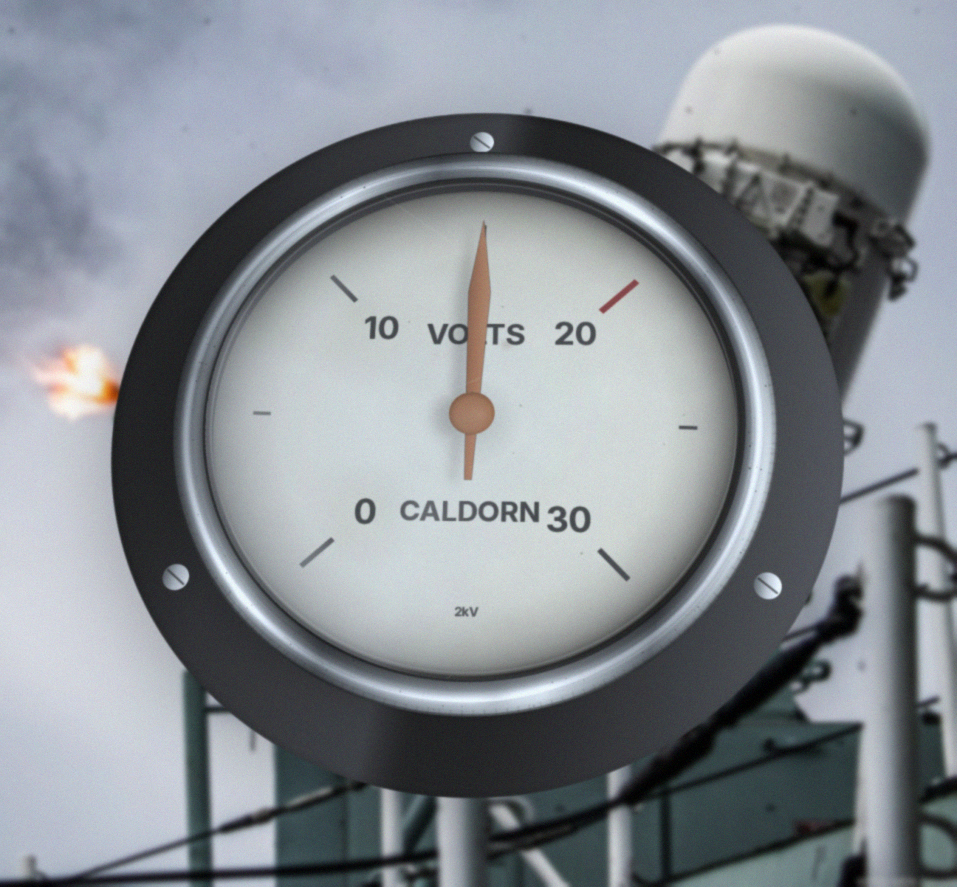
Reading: value=15 unit=V
